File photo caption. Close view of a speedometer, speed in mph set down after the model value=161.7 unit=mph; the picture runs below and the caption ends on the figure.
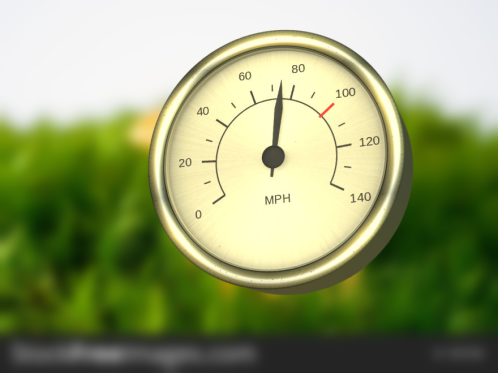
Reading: value=75 unit=mph
